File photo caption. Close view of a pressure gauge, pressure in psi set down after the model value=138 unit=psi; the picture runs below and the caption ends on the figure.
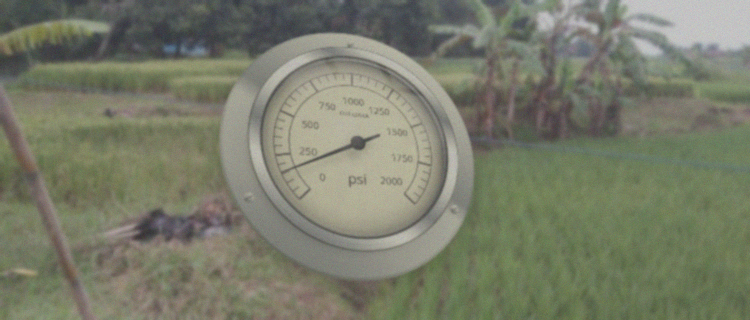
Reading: value=150 unit=psi
